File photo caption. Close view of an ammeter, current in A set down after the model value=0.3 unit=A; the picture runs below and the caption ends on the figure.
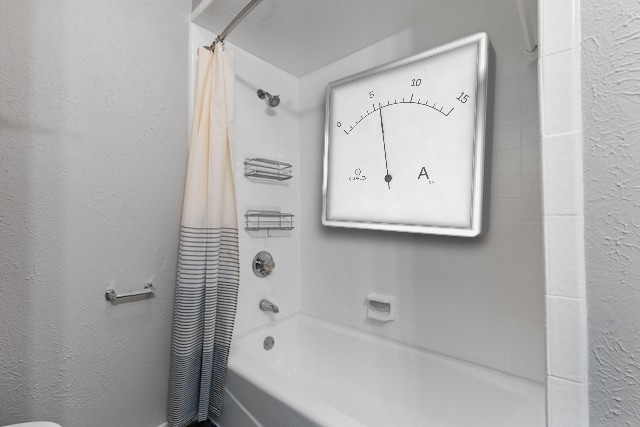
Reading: value=6 unit=A
